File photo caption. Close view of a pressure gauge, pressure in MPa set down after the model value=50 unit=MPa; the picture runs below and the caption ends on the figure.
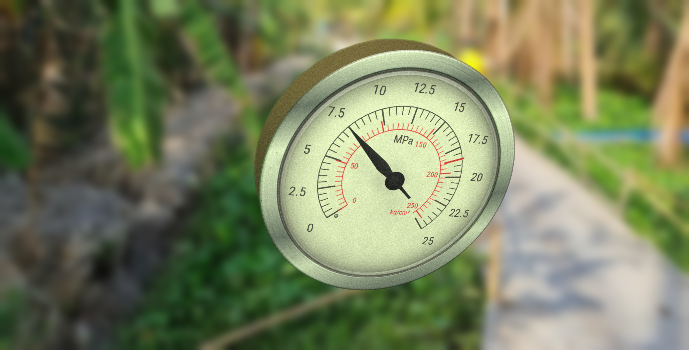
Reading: value=7.5 unit=MPa
